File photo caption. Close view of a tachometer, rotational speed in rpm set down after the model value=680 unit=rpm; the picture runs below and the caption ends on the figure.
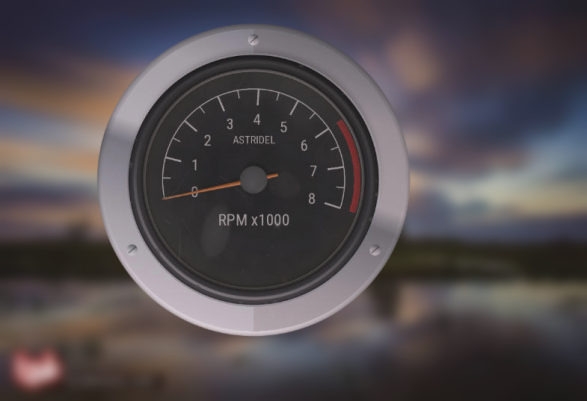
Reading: value=0 unit=rpm
